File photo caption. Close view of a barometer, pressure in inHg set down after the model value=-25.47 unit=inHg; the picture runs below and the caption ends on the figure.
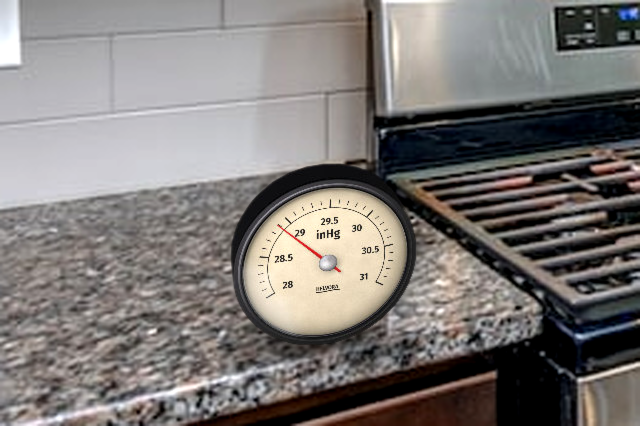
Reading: value=28.9 unit=inHg
